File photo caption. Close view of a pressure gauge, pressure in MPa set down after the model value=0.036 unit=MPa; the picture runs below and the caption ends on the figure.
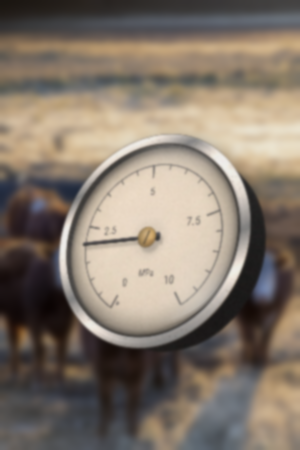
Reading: value=2 unit=MPa
